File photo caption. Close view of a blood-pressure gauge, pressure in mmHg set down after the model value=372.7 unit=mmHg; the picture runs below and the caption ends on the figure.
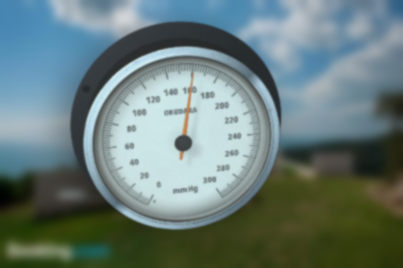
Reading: value=160 unit=mmHg
